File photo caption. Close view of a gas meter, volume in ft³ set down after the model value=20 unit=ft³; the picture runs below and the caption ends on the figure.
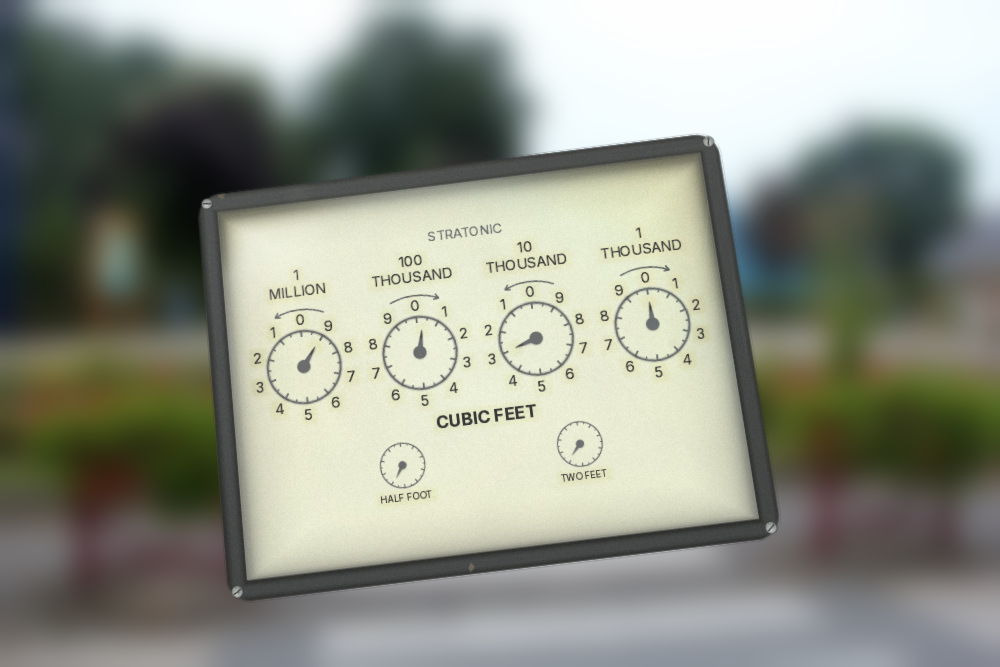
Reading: value=903000 unit=ft³
